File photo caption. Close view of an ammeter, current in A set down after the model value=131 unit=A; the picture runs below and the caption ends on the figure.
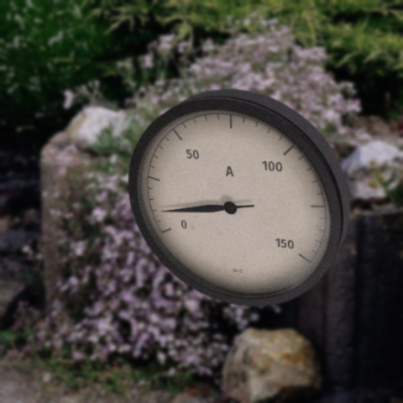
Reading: value=10 unit=A
